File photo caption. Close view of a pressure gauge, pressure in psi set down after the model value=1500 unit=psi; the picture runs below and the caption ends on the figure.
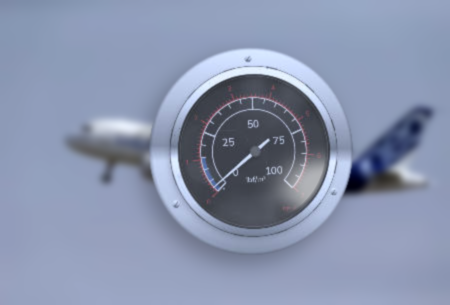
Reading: value=2.5 unit=psi
